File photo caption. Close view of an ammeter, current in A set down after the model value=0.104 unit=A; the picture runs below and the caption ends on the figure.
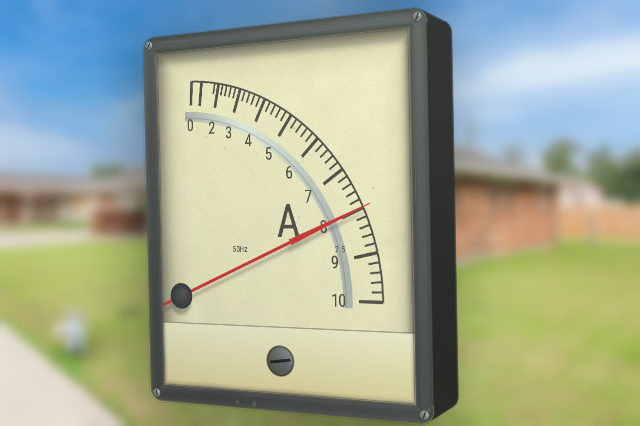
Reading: value=8 unit=A
